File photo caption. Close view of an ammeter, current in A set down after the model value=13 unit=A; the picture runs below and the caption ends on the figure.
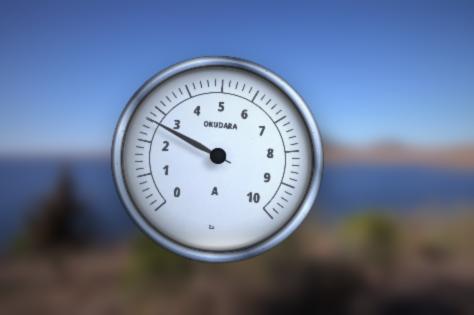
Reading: value=2.6 unit=A
